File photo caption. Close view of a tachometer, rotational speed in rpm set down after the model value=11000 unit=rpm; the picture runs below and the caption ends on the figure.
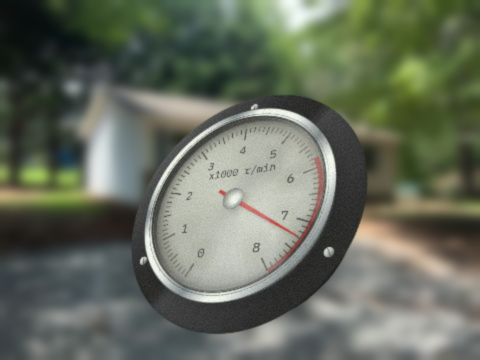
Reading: value=7300 unit=rpm
